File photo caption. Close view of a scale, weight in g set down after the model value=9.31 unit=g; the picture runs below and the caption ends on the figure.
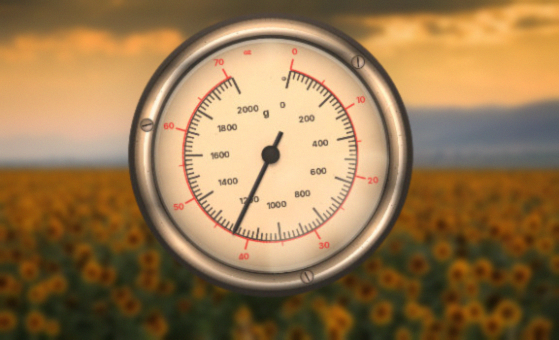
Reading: value=1200 unit=g
